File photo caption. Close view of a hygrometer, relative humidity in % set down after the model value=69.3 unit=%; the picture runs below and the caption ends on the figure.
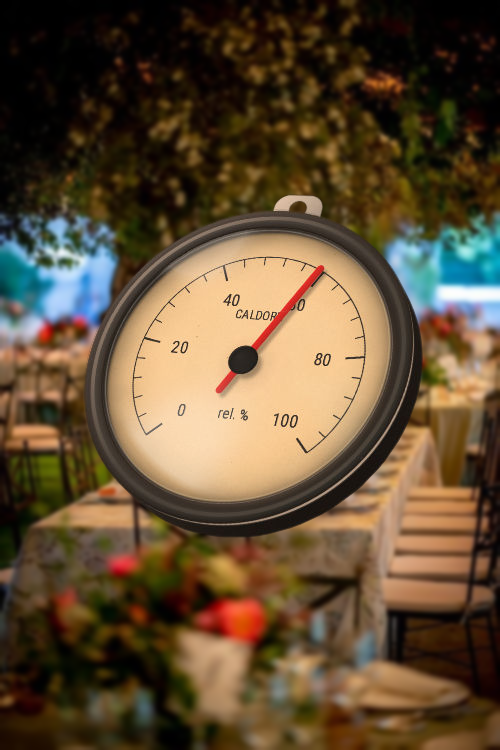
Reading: value=60 unit=%
